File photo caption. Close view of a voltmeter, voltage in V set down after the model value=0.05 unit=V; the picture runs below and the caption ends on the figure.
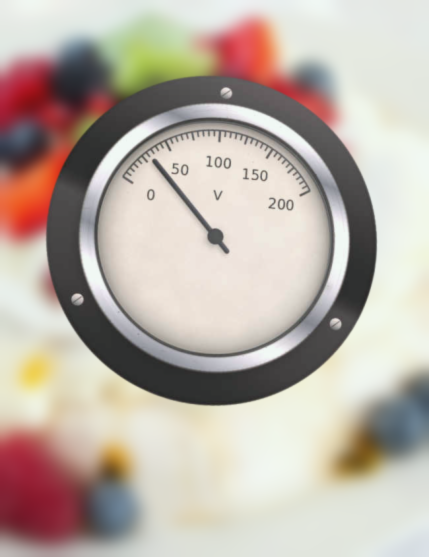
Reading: value=30 unit=V
